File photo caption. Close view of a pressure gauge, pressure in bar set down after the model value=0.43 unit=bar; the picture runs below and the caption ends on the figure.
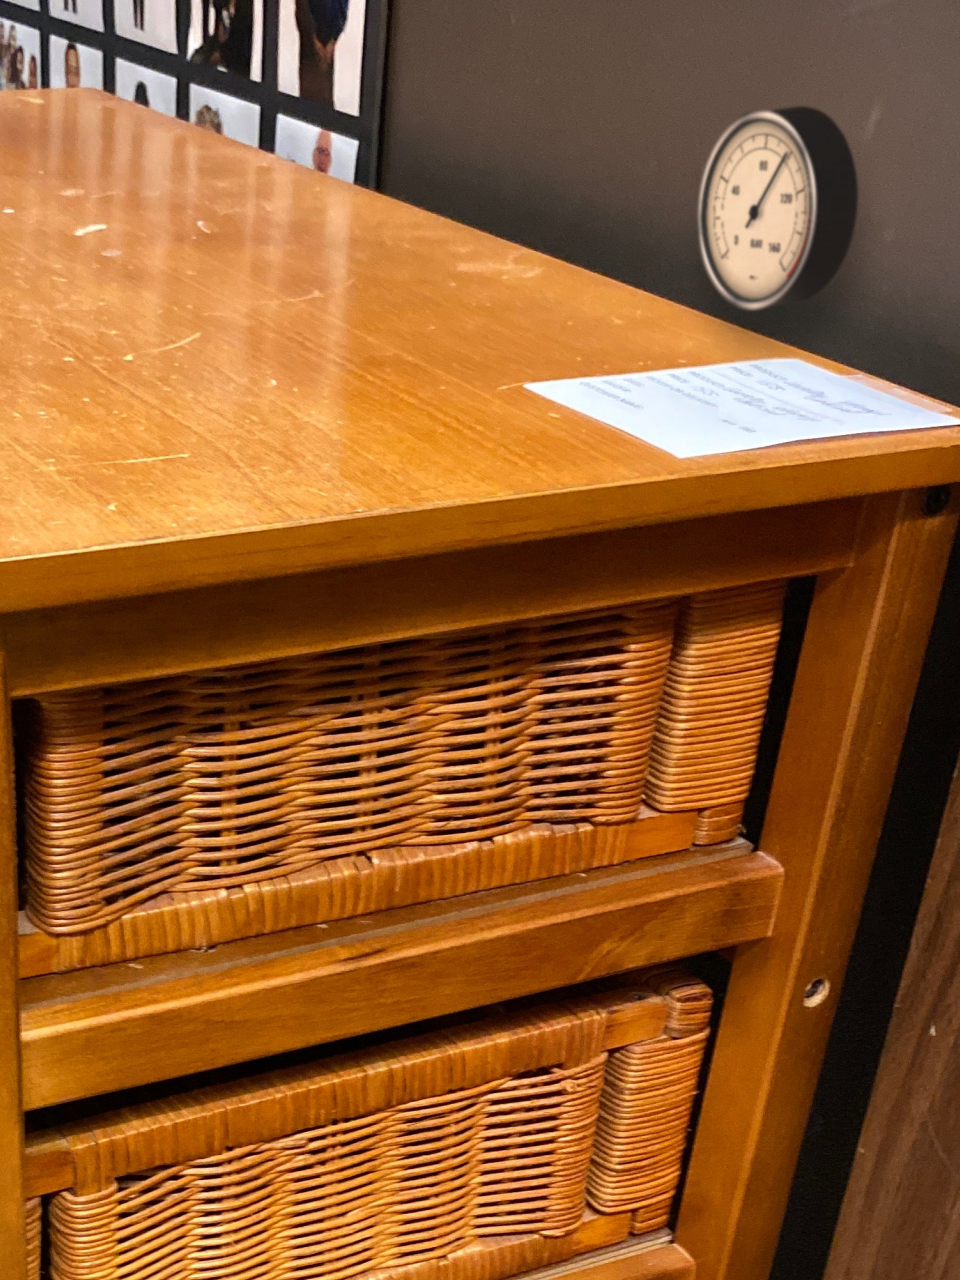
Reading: value=100 unit=bar
